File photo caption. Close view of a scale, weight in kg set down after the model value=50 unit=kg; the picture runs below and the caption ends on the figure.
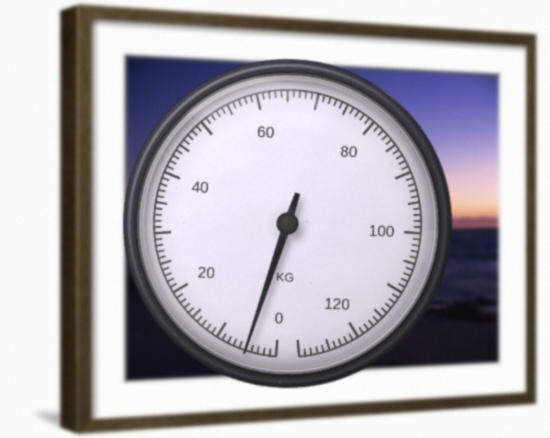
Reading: value=5 unit=kg
